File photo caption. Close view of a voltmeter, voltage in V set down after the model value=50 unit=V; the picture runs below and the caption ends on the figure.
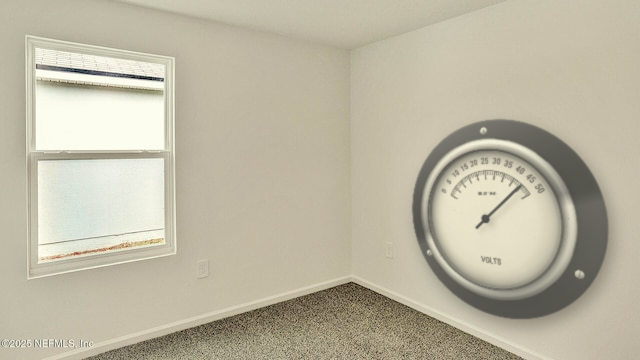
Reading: value=45 unit=V
